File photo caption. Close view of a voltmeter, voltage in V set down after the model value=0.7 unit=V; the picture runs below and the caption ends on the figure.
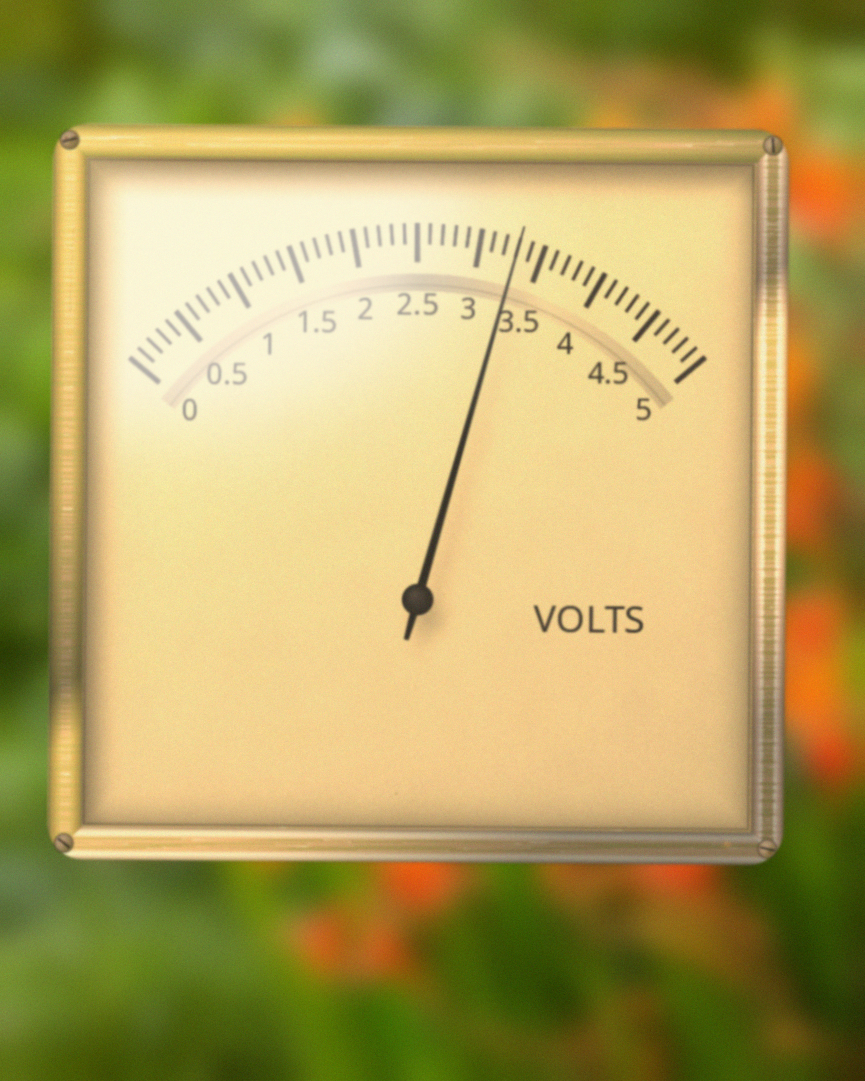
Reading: value=3.3 unit=V
